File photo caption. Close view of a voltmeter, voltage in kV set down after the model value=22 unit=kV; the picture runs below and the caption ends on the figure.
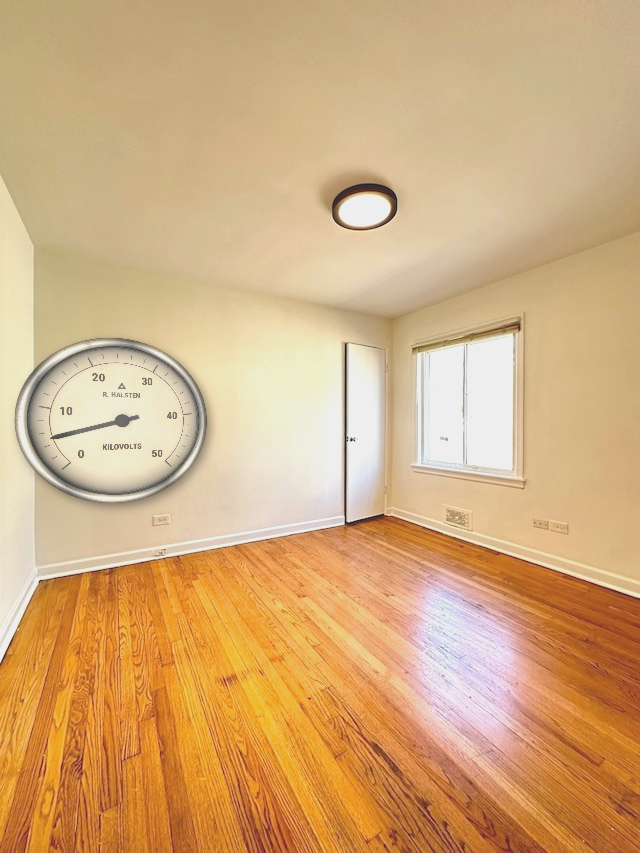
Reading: value=5 unit=kV
